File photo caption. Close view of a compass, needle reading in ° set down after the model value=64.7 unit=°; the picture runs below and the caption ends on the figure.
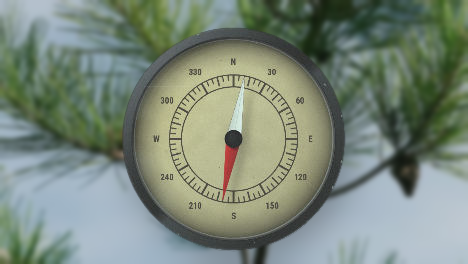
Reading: value=190 unit=°
